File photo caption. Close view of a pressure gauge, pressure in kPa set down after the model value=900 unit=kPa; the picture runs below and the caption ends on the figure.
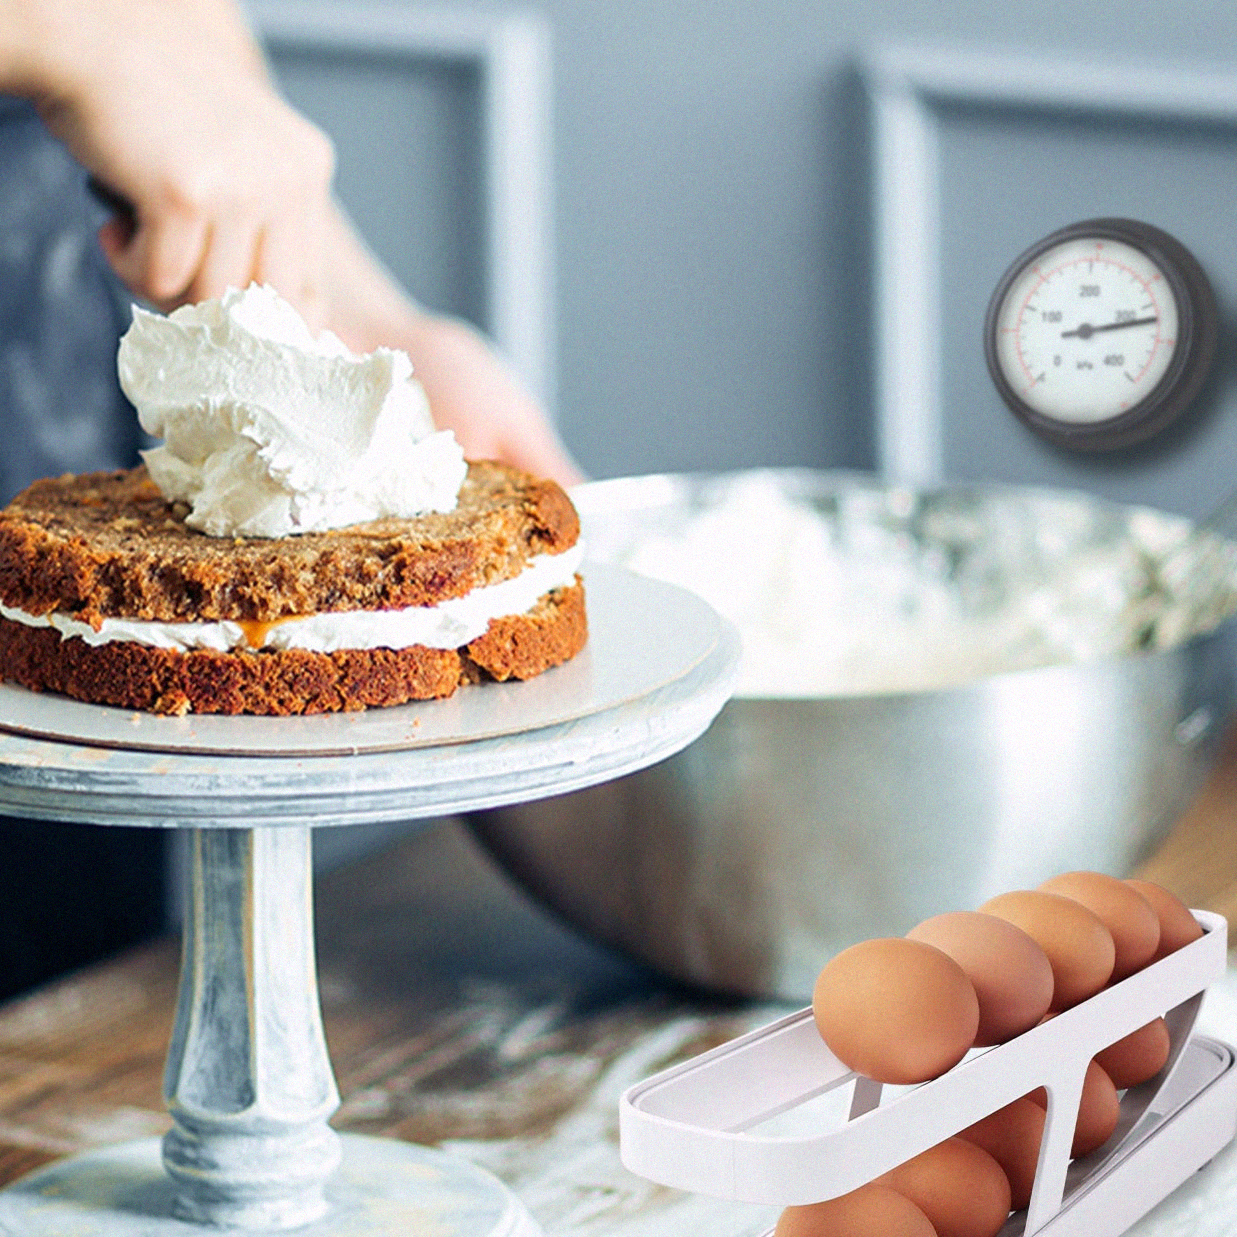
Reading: value=320 unit=kPa
